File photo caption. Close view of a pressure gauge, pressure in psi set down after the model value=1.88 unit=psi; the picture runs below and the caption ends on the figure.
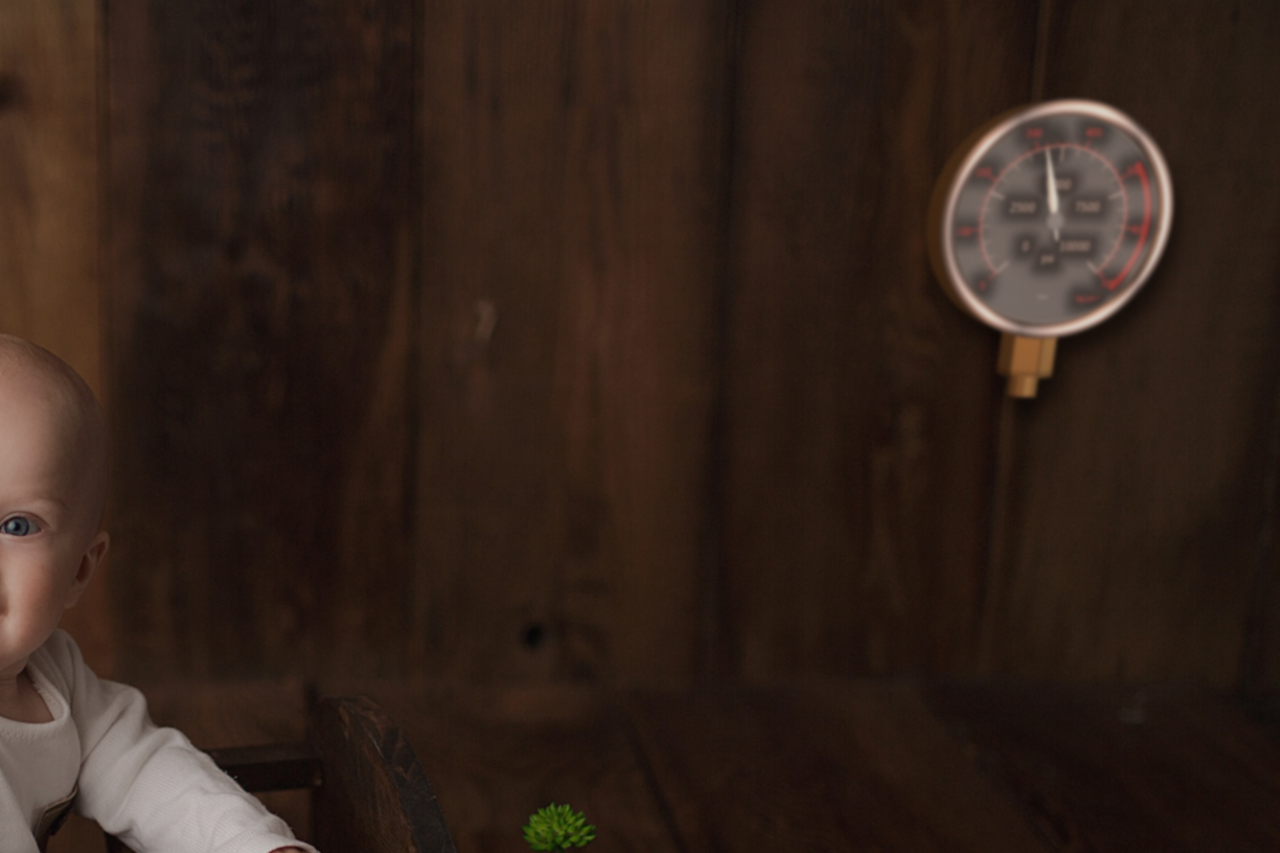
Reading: value=4500 unit=psi
